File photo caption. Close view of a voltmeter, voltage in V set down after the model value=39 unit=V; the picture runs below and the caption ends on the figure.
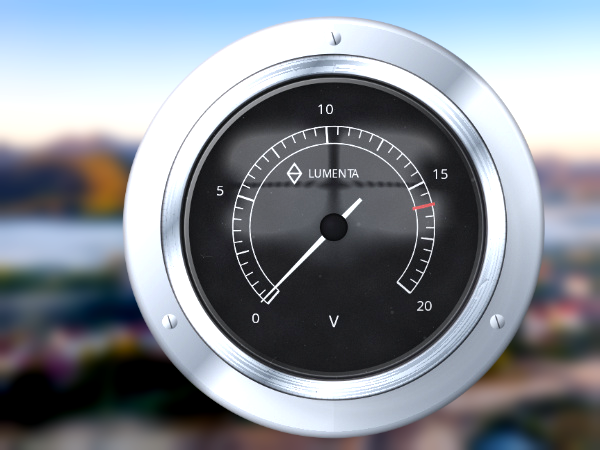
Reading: value=0.25 unit=V
